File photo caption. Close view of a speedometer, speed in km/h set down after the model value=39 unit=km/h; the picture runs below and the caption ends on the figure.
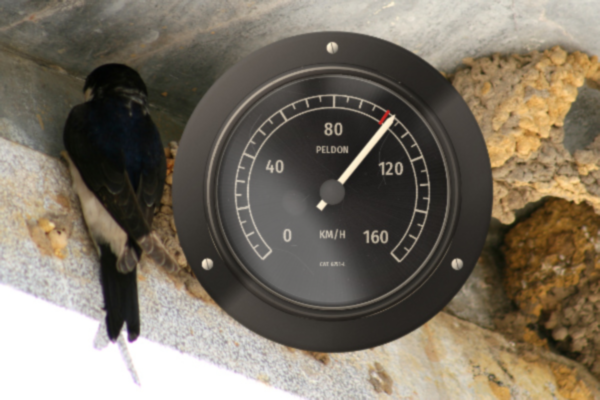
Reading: value=102.5 unit=km/h
